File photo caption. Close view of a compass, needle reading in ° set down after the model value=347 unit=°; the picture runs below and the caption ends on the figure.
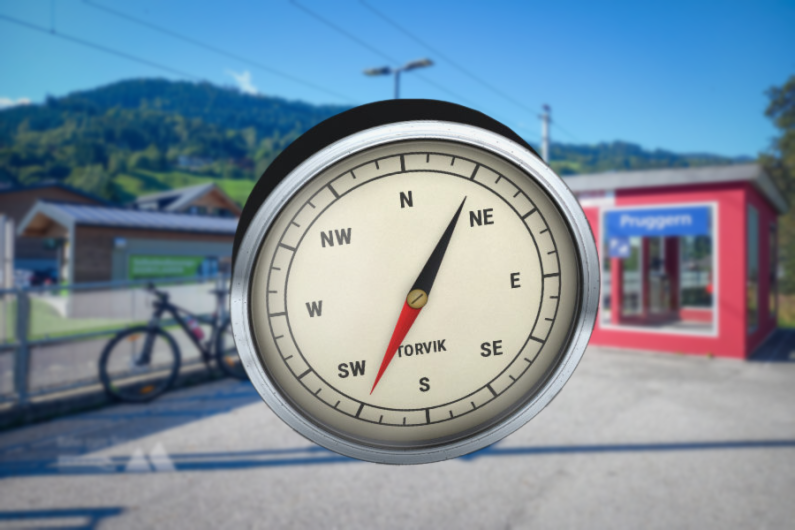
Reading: value=210 unit=°
